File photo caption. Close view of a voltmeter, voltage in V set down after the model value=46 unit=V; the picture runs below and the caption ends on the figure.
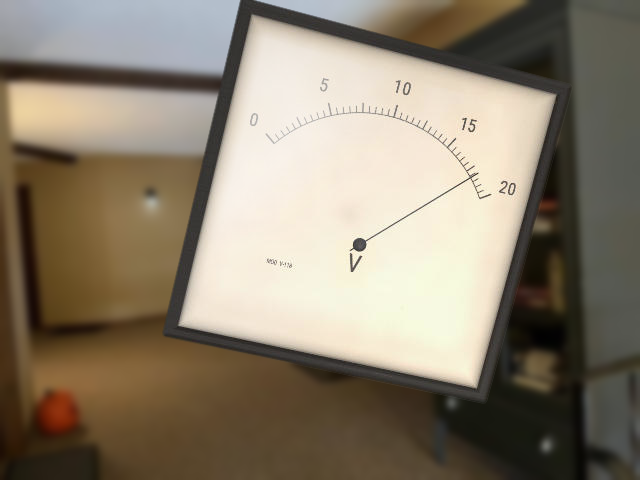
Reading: value=18 unit=V
